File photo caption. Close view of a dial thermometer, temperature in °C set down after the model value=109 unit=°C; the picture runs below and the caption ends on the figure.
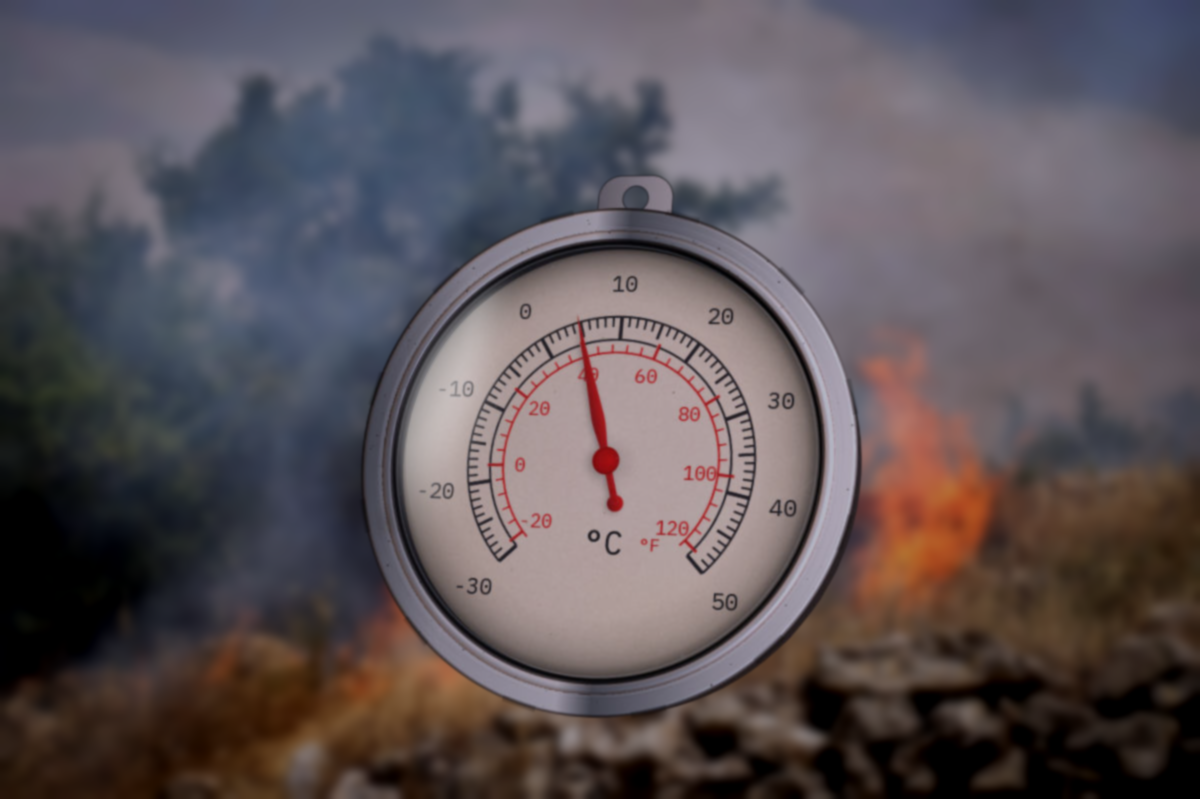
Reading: value=5 unit=°C
